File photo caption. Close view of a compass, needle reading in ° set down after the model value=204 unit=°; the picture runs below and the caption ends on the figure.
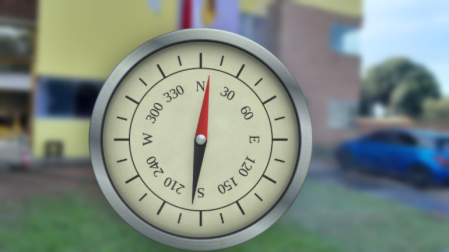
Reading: value=7.5 unit=°
